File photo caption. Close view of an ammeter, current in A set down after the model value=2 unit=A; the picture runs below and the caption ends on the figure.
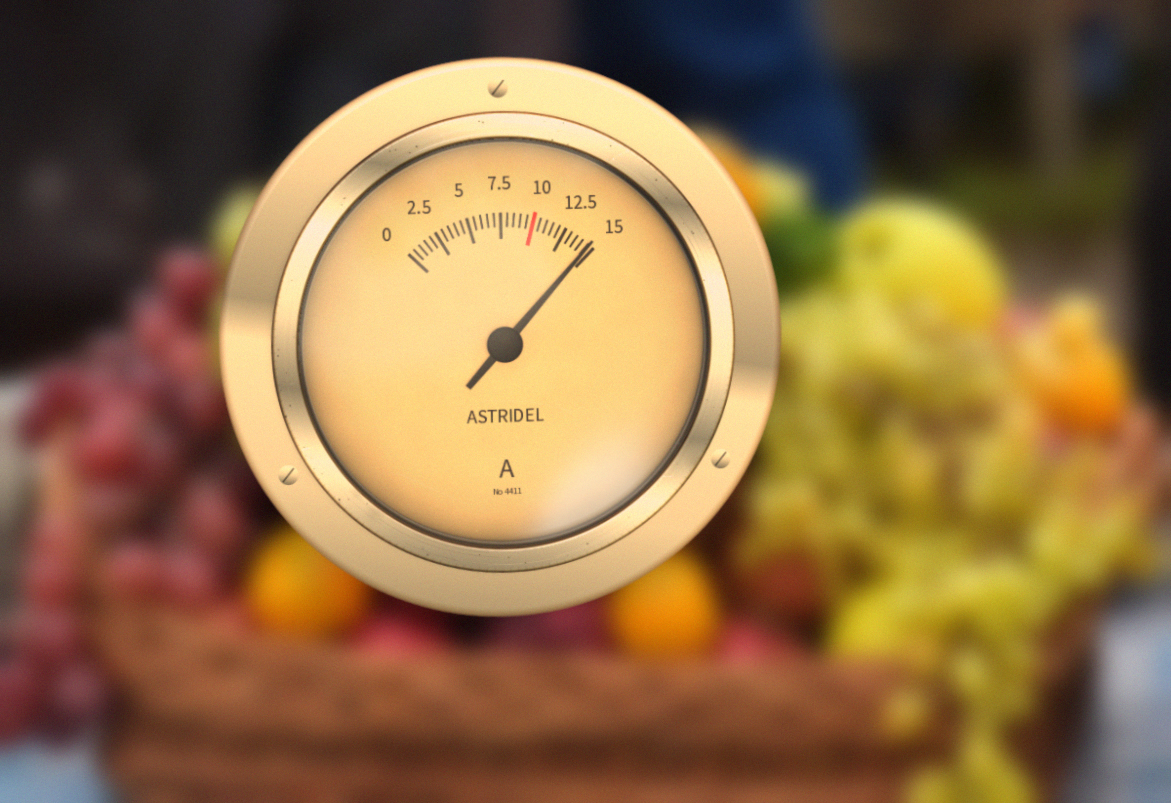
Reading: value=14.5 unit=A
